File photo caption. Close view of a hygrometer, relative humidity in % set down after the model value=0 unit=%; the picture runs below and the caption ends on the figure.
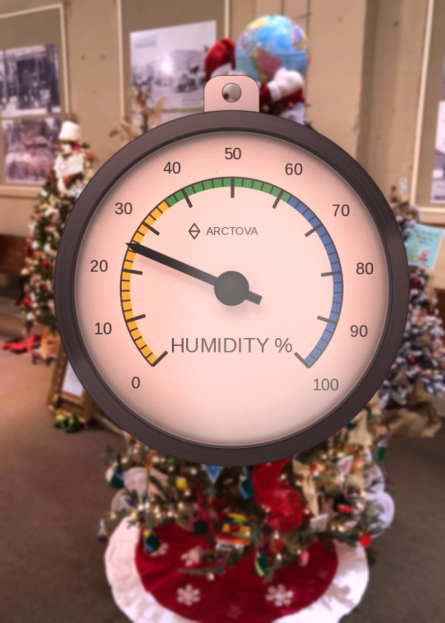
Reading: value=25 unit=%
